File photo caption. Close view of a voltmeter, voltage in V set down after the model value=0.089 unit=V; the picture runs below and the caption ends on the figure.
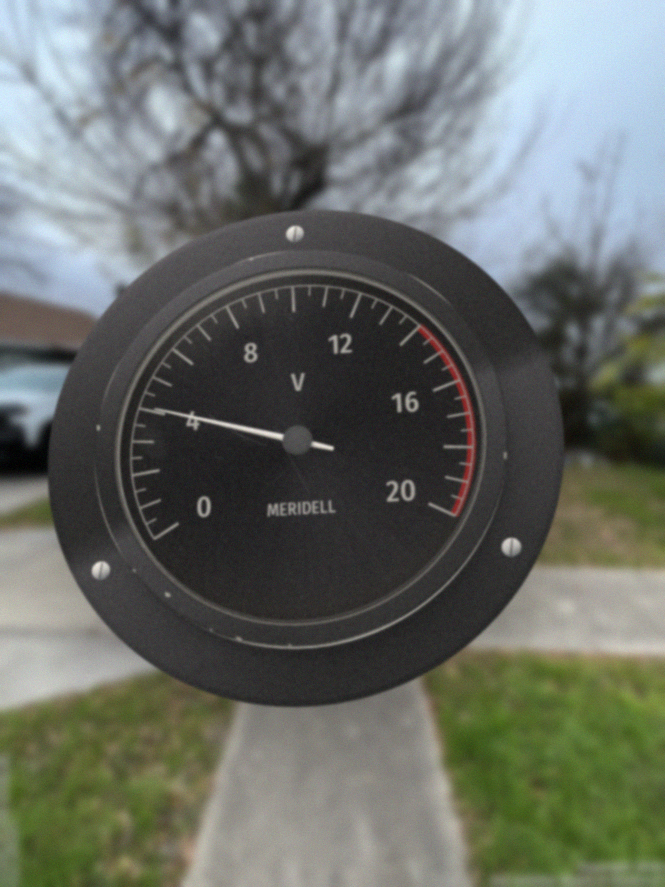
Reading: value=4 unit=V
